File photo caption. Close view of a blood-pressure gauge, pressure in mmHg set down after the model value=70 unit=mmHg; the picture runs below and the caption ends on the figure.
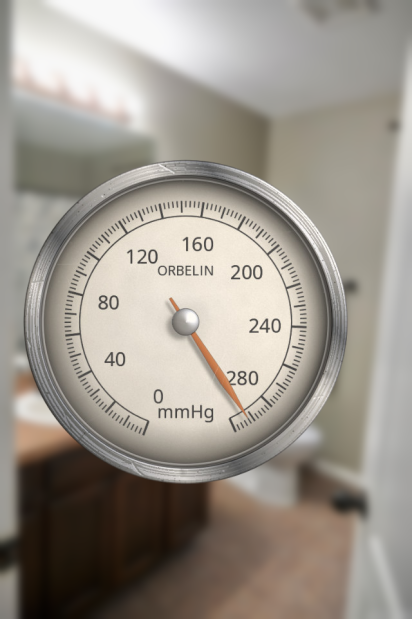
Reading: value=292 unit=mmHg
